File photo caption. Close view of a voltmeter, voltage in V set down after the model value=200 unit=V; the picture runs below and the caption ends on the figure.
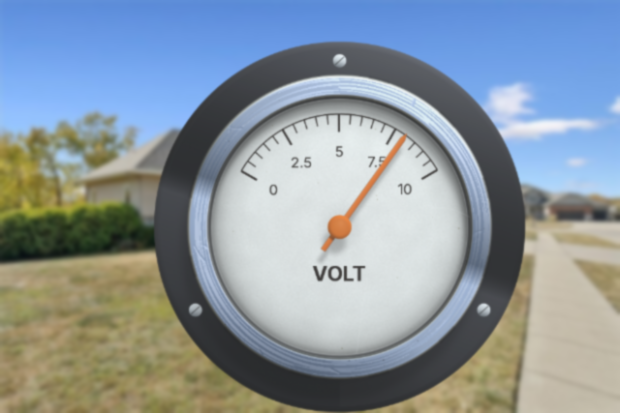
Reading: value=8 unit=V
